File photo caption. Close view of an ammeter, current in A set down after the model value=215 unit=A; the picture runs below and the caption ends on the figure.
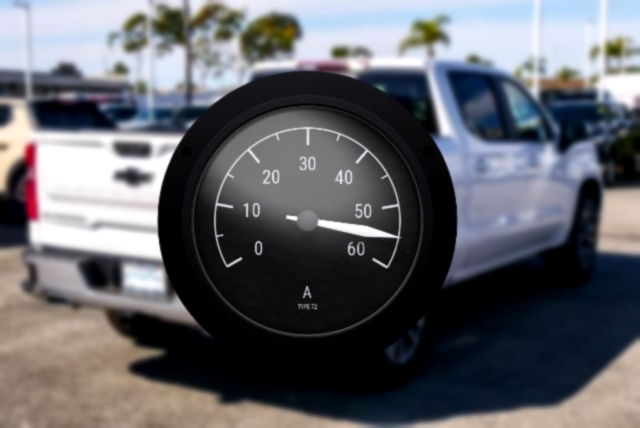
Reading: value=55 unit=A
